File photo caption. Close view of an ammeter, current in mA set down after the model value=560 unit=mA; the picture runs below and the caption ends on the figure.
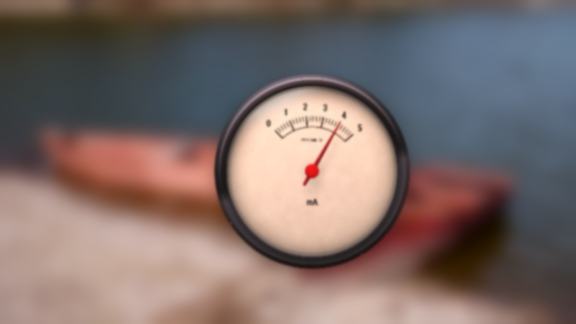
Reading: value=4 unit=mA
